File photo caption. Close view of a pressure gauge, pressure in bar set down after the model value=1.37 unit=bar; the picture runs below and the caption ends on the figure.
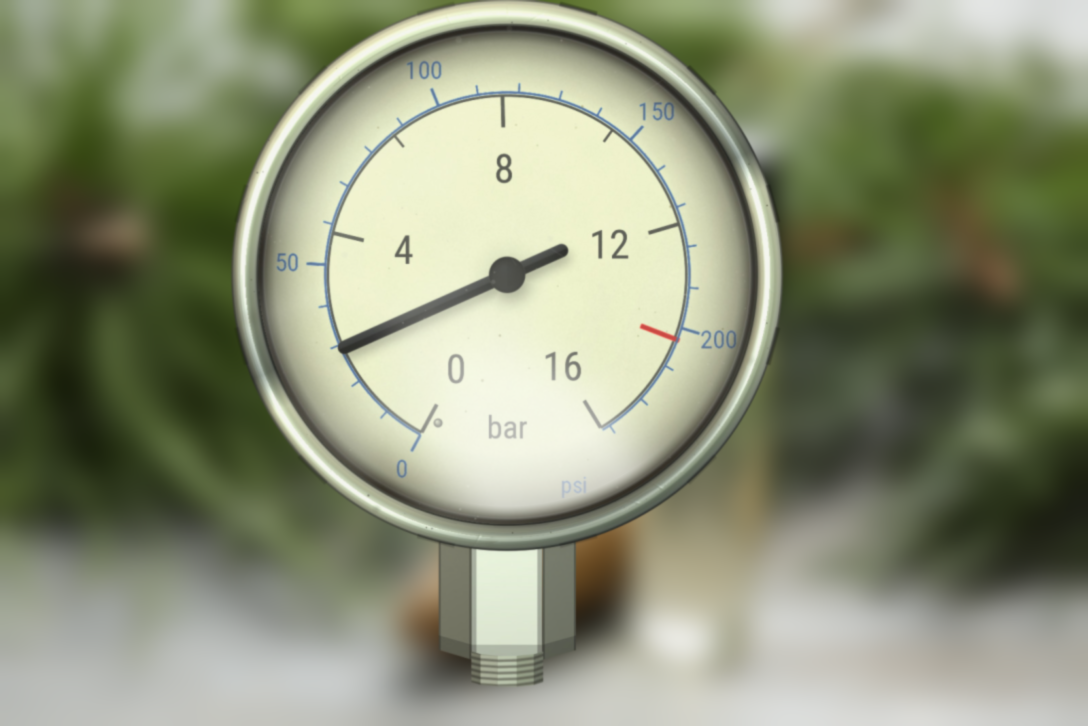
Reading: value=2 unit=bar
